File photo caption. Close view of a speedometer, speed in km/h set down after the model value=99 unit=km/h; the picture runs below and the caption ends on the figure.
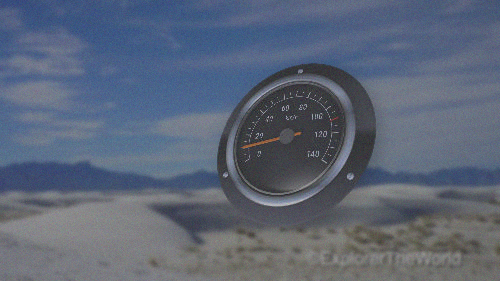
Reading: value=10 unit=km/h
